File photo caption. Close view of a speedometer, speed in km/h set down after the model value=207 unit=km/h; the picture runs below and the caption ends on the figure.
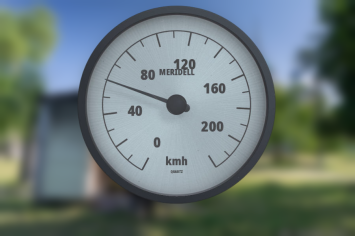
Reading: value=60 unit=km/h
